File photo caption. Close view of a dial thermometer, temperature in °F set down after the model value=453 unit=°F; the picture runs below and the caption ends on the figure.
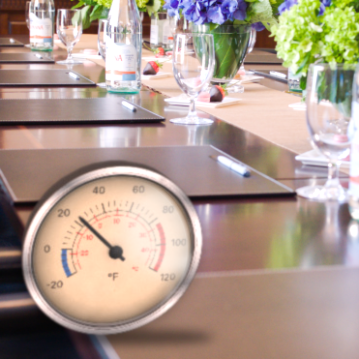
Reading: value=24 unit=°F
